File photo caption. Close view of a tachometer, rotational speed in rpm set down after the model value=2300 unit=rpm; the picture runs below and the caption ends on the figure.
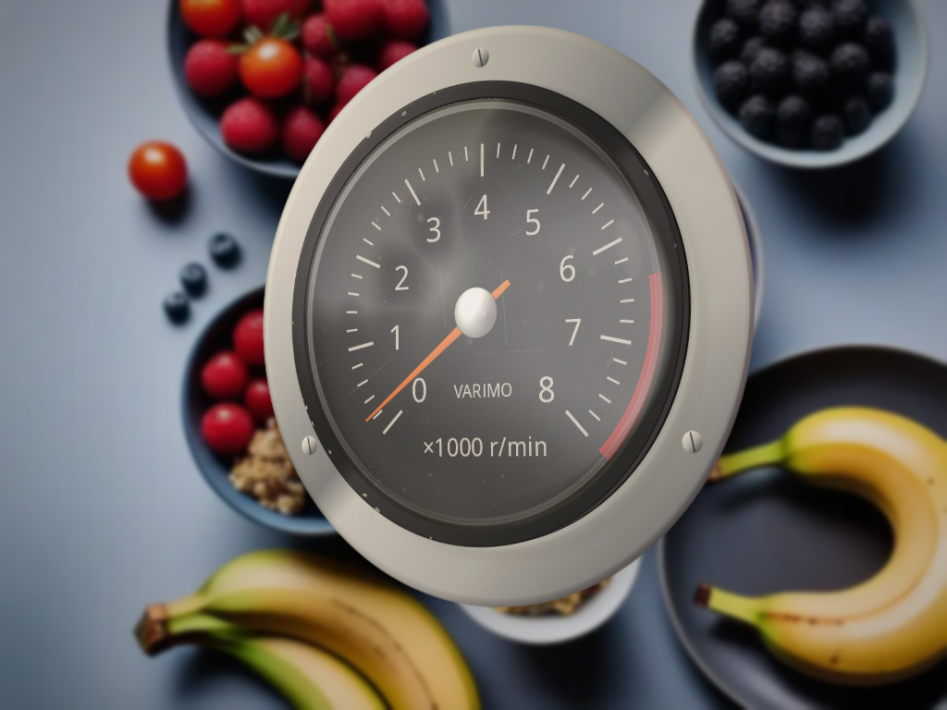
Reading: value=200 unit=rpm
